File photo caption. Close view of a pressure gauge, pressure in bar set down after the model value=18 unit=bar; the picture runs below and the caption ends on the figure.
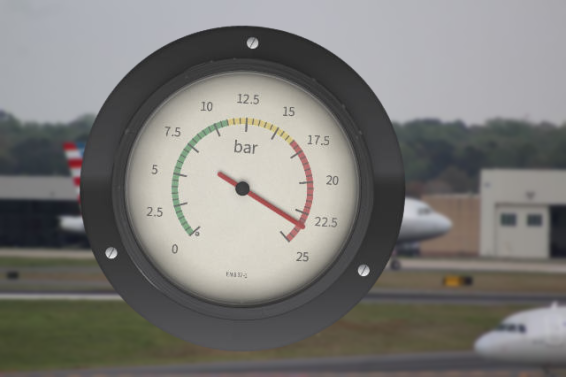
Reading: value=23.5 unit=bar
